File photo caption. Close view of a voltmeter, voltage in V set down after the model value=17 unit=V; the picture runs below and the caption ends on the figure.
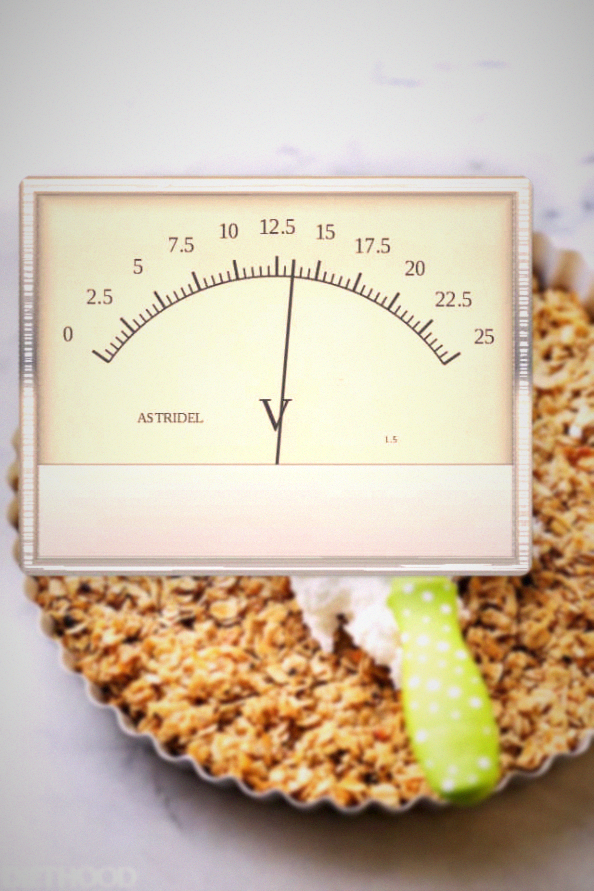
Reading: value=13.5 unit=V
